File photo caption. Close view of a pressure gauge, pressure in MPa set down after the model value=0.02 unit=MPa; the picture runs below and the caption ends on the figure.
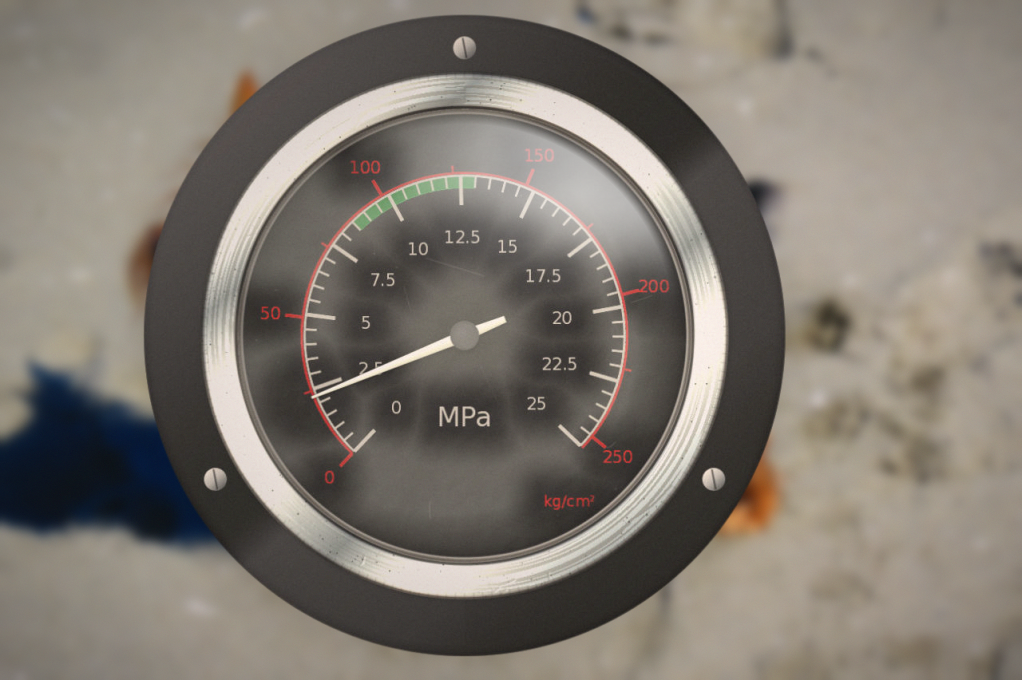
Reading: value=2.25 unit=MPa
